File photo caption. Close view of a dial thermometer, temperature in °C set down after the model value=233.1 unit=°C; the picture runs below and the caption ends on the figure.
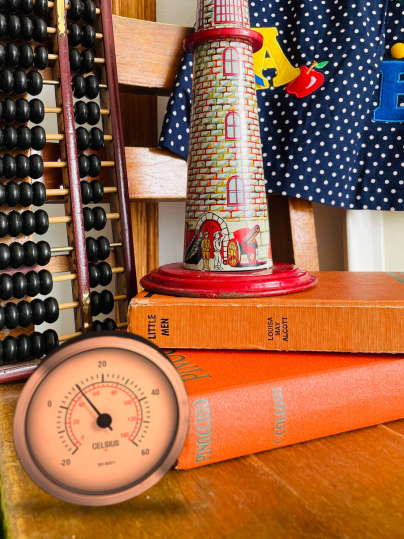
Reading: value=10 unit=°C
